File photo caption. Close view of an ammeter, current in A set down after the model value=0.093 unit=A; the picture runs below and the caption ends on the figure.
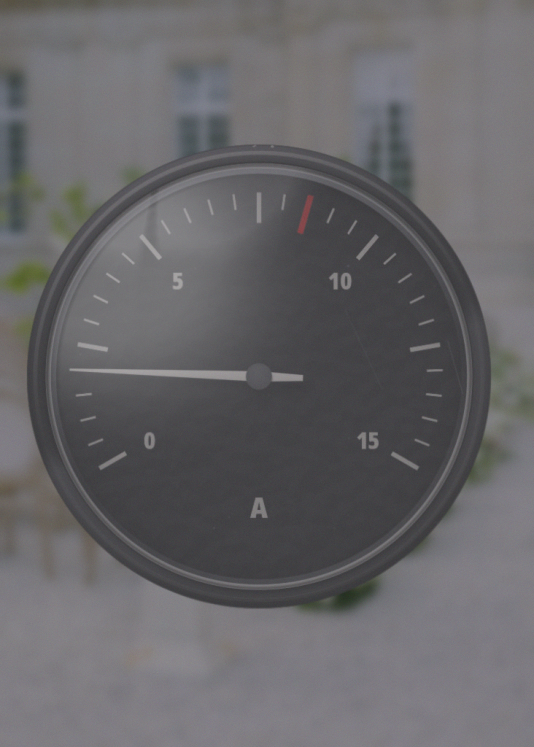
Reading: value=2 unit=A
